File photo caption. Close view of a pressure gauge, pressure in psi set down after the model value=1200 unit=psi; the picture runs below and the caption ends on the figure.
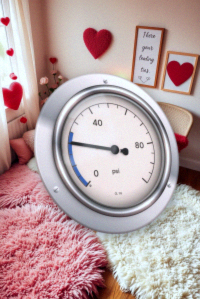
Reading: value=20 unit=psi
